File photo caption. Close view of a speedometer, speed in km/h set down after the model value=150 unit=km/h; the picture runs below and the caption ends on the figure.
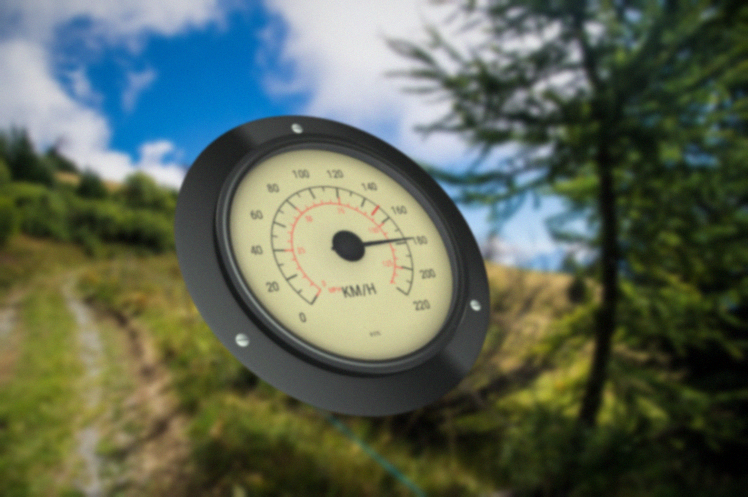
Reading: value=180 unit=km/h
